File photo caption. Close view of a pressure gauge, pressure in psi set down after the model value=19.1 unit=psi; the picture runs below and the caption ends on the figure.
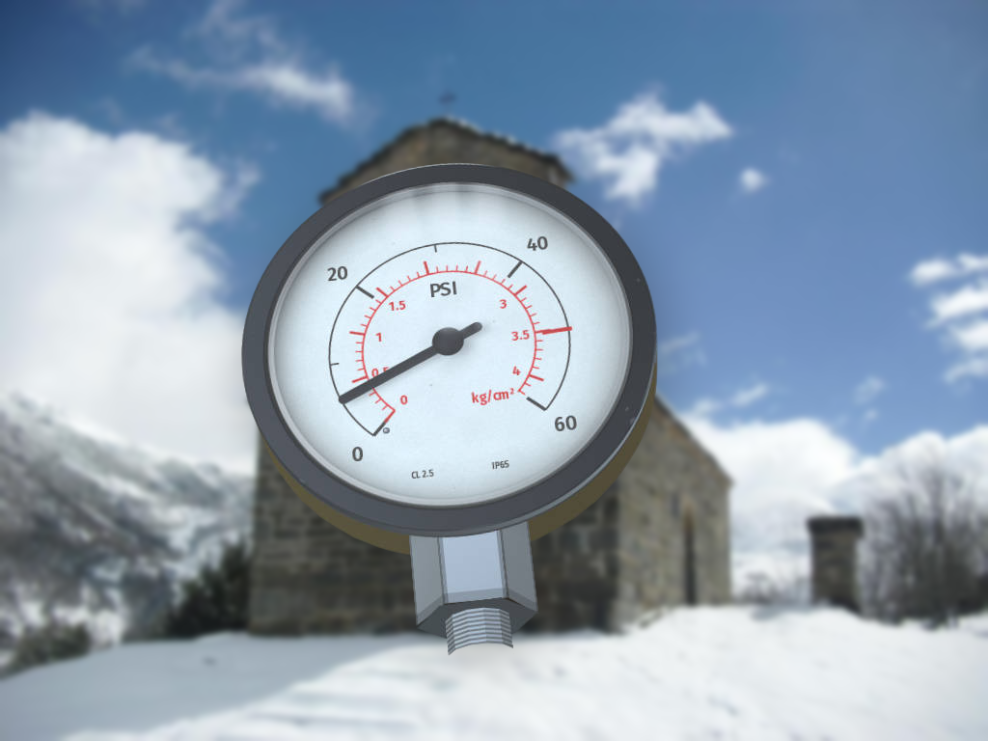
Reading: value=5 unit=psi
